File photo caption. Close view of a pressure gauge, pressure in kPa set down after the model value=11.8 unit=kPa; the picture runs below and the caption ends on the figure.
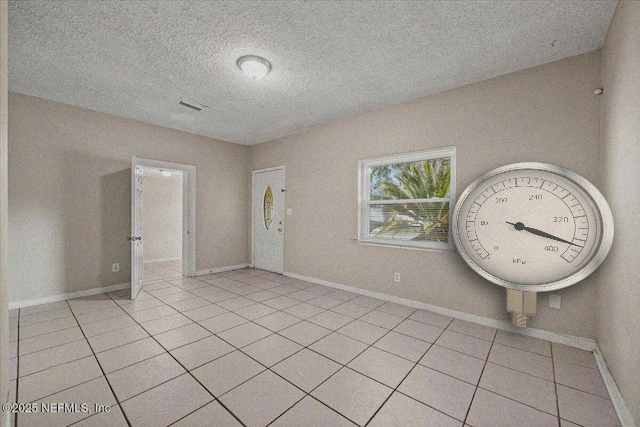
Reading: value=370 unit=kPa
